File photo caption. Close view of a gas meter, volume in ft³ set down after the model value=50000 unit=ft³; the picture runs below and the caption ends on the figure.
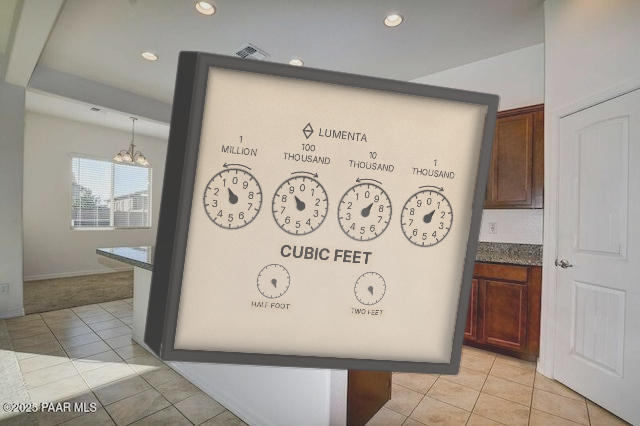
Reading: value=89100 unit=ft³
